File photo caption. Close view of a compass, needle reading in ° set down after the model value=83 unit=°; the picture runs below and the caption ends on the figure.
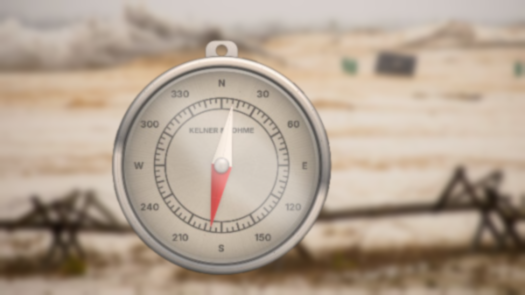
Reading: value=190 unit=°
